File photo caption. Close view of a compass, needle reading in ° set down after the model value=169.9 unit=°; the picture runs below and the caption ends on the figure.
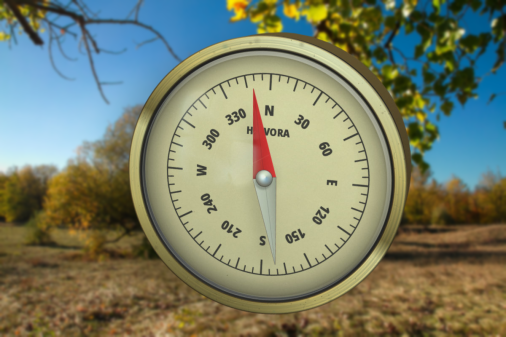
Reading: value=350 unit=°
